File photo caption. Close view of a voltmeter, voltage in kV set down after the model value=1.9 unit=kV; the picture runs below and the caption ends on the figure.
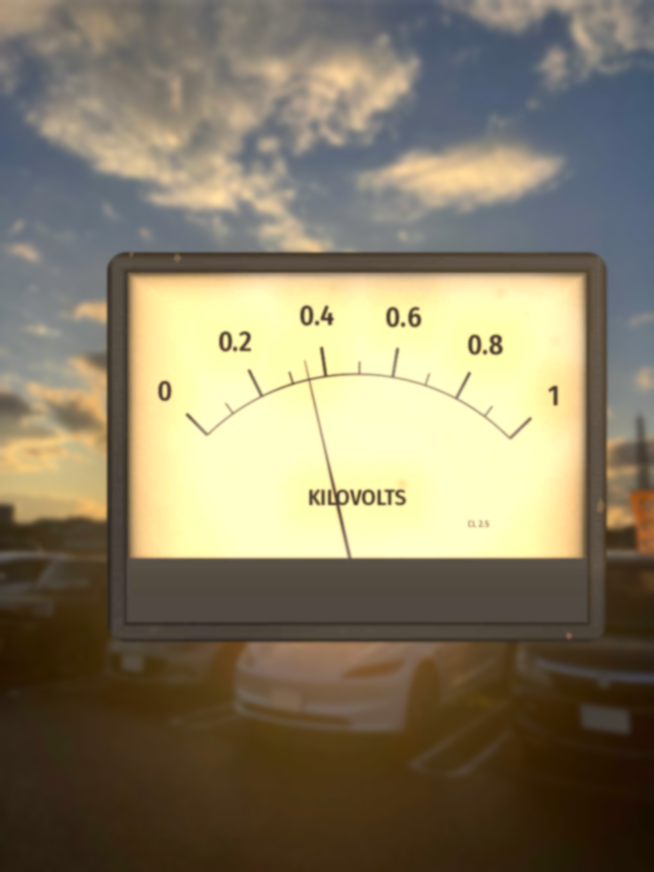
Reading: value=0.35 unit=kV
